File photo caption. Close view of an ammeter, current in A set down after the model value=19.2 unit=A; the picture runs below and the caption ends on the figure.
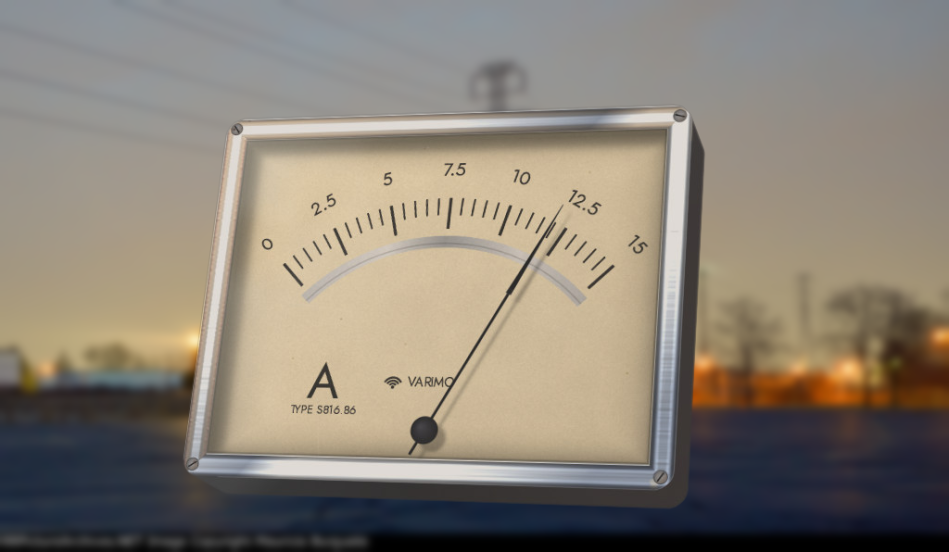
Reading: value=12 unit=A
